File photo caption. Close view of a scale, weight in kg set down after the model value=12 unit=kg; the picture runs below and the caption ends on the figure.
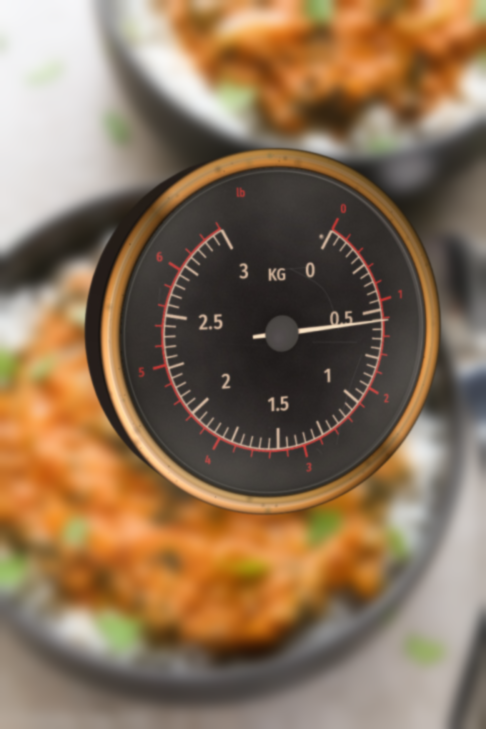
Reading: value=0.55 unit=kg
